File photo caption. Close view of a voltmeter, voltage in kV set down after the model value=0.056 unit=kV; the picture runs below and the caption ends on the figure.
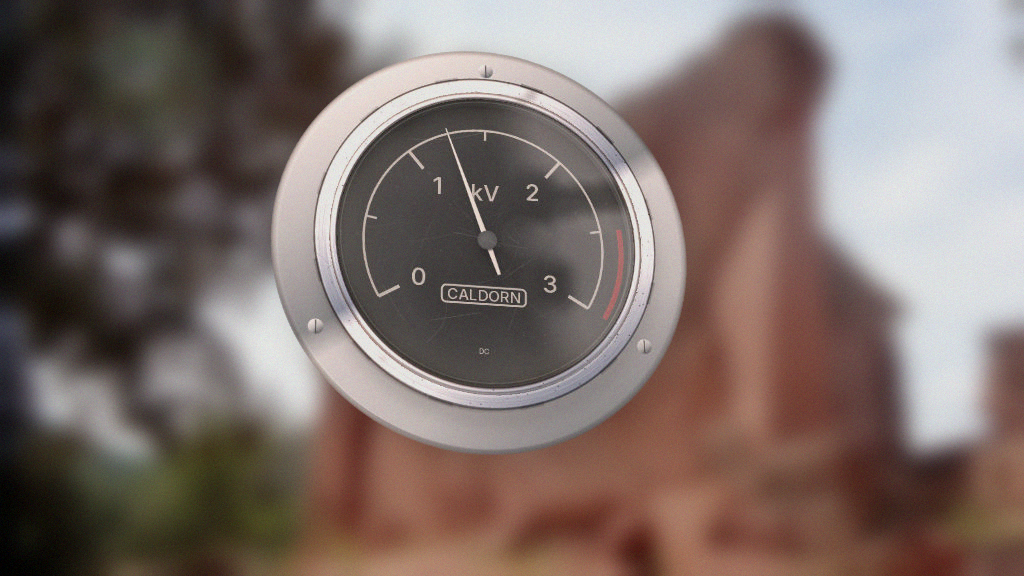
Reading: value=1.25 unit=kV
